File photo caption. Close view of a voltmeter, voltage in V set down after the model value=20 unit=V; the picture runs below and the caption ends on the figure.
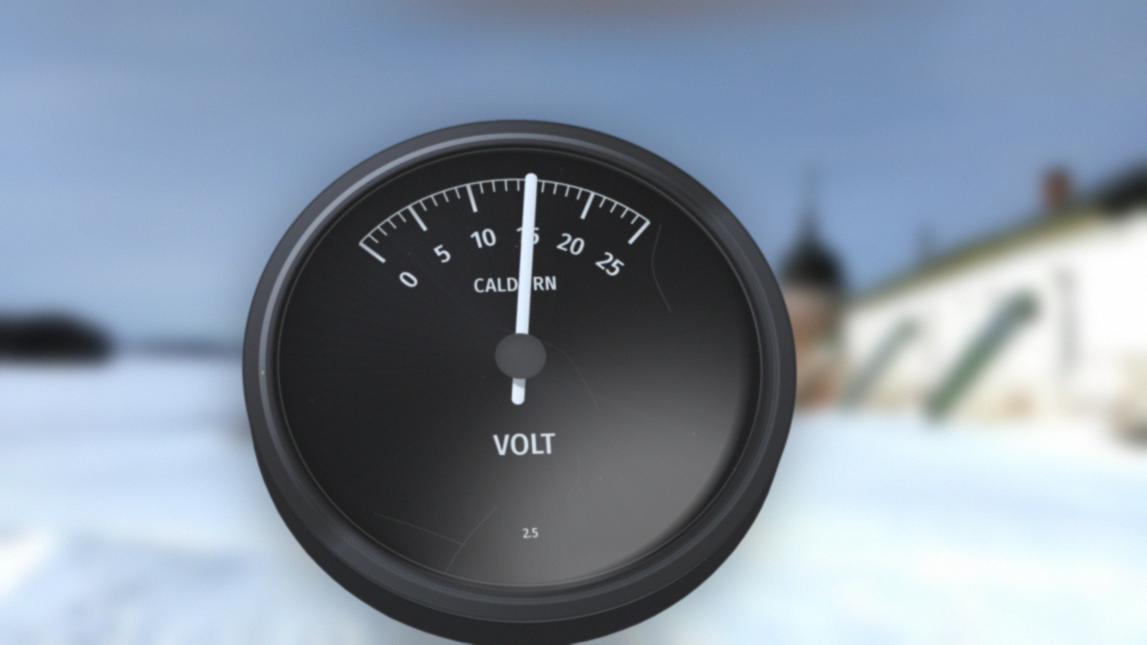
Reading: value=15 unit=V
